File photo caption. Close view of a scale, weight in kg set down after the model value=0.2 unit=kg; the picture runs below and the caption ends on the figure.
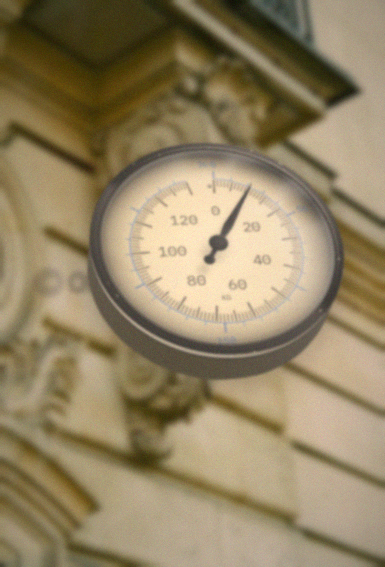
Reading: value=10 unit=kg
